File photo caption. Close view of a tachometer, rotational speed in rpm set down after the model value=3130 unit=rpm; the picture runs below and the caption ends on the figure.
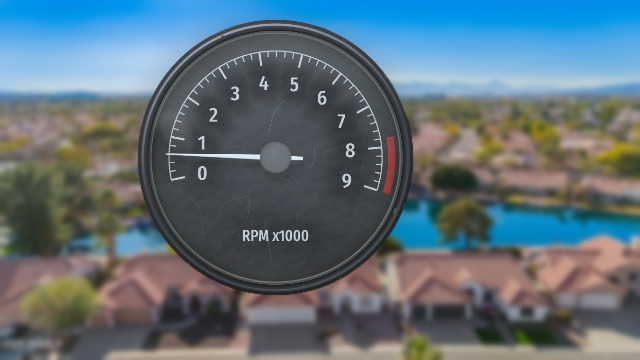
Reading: value=600 unit=rpm
